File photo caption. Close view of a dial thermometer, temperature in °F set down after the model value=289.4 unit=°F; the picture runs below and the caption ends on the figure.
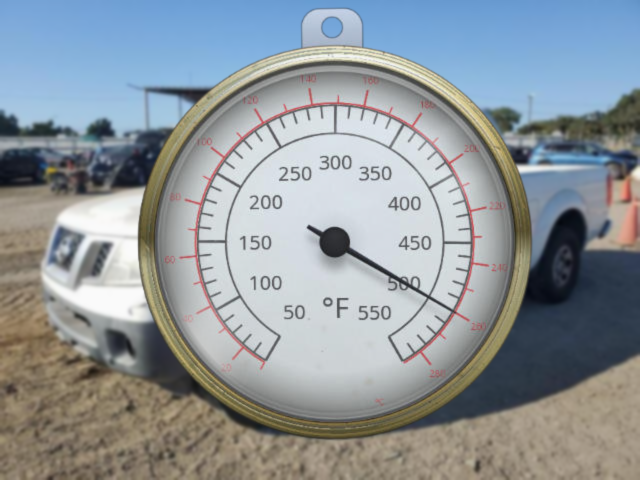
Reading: value=500 unit=°F
